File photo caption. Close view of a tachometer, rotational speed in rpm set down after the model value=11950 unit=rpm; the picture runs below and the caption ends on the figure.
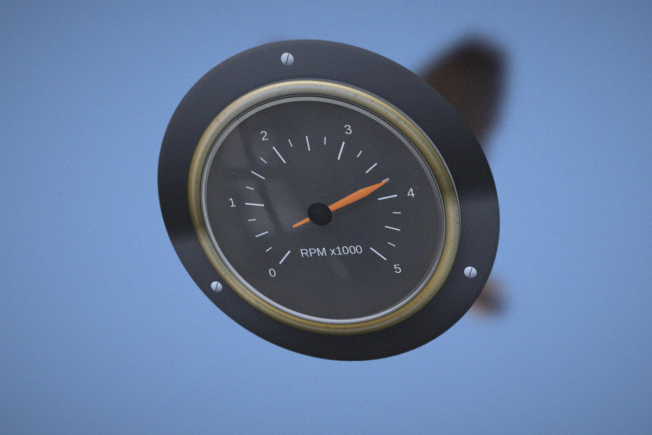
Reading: value=3750 unit=rpm
